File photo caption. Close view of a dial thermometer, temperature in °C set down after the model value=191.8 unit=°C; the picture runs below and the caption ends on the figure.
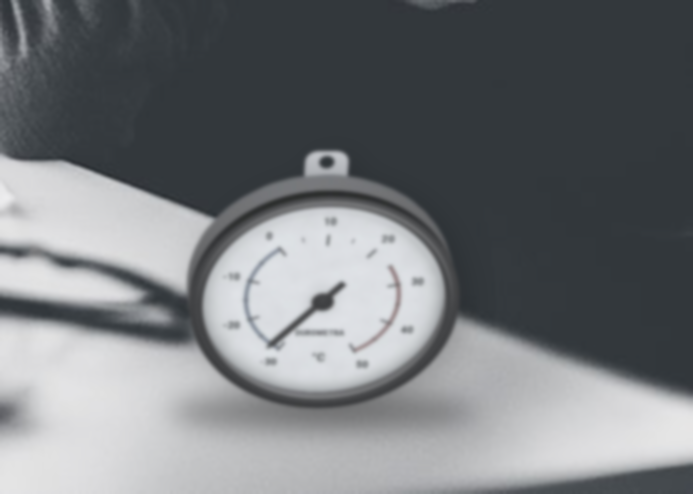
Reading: value=-27.5 unit=°C
